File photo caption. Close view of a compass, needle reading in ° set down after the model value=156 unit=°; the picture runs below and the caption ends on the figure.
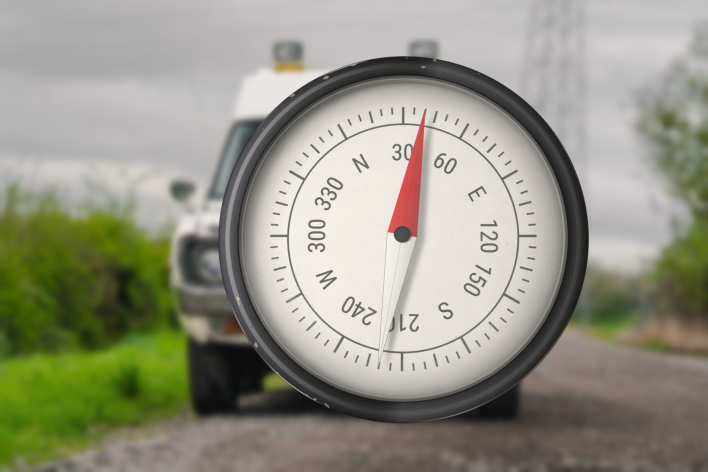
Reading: value=40 unit=°
